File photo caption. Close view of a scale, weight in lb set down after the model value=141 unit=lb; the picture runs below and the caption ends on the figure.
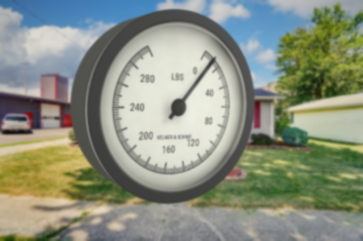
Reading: value=10 unit=lb
